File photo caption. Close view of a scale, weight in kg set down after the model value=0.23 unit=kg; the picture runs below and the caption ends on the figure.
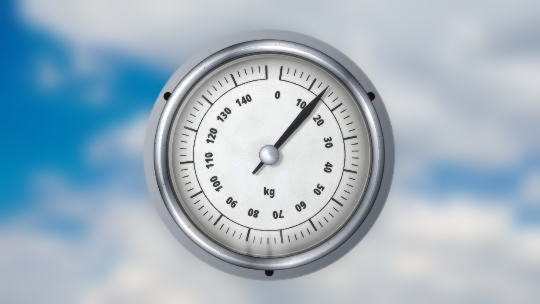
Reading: value=14 unit=kg
